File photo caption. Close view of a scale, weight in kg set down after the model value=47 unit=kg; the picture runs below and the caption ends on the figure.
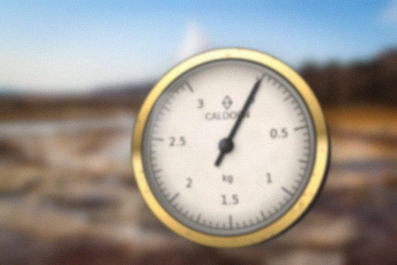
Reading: value=0 unit=kg
